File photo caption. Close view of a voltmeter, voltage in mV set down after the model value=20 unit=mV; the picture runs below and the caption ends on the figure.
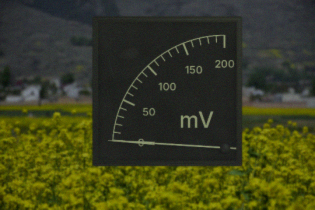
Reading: value=0 unit=mV
